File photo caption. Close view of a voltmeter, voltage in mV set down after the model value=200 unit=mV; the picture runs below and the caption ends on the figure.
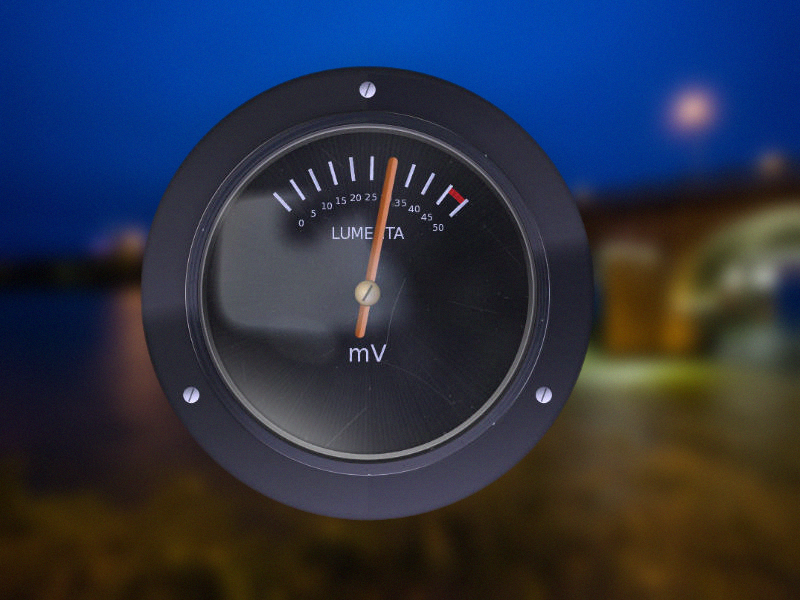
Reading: value=30 unit=mV
